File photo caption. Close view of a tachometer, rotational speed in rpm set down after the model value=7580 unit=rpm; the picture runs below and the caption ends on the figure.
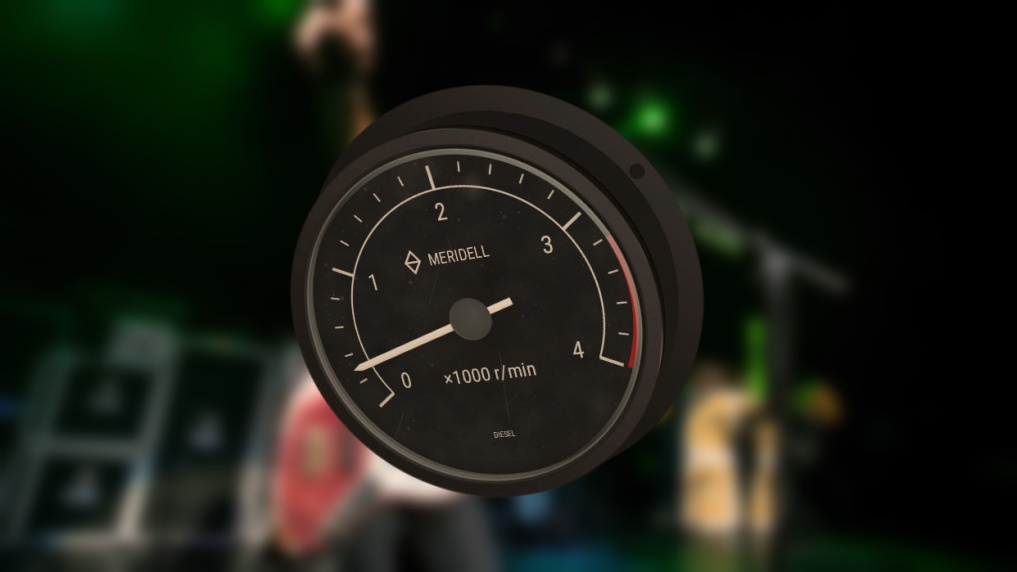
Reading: value=300 unit=rpm
